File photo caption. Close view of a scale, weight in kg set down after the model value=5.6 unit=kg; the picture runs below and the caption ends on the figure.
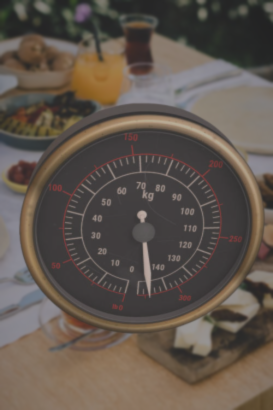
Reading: value=146 unit=kg
